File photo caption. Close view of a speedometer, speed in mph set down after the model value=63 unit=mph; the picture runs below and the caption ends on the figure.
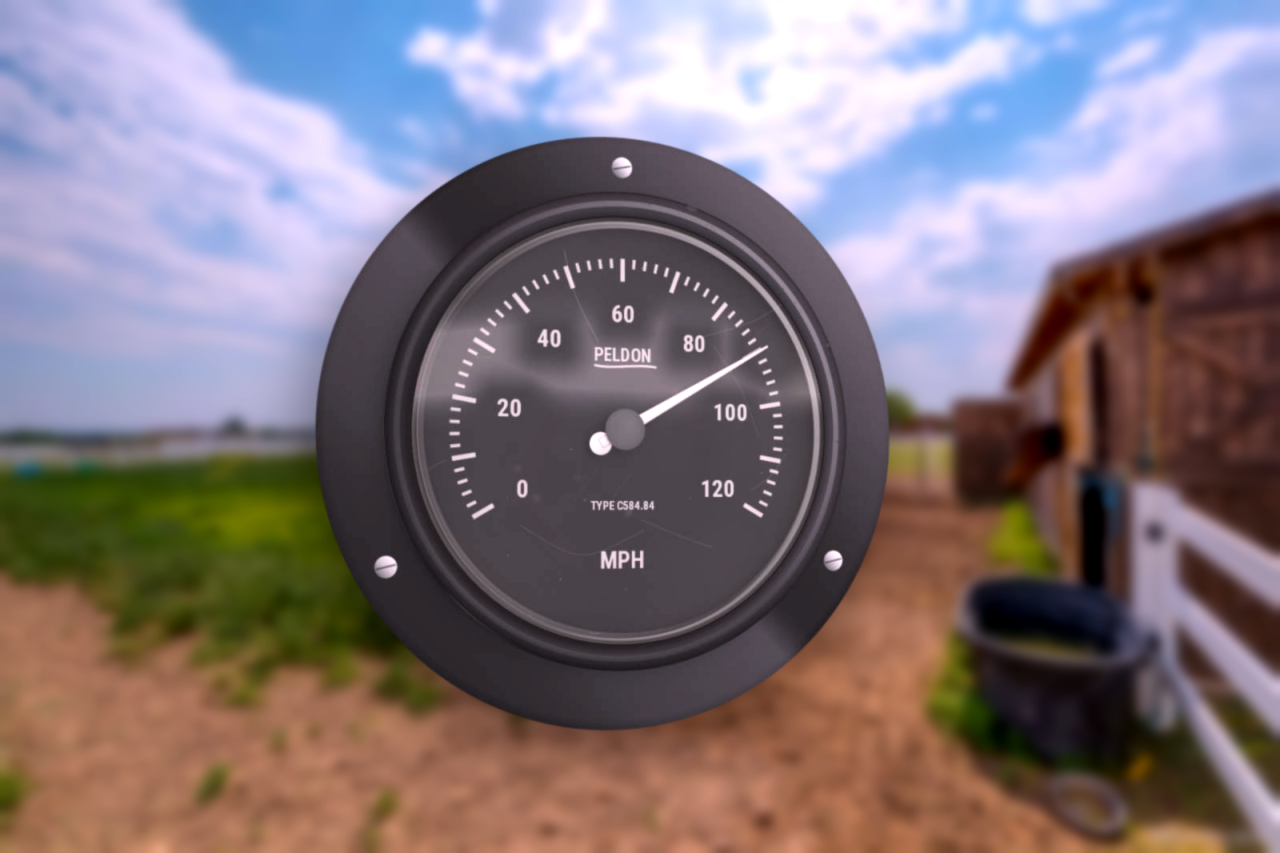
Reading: value=90 unit=mph
